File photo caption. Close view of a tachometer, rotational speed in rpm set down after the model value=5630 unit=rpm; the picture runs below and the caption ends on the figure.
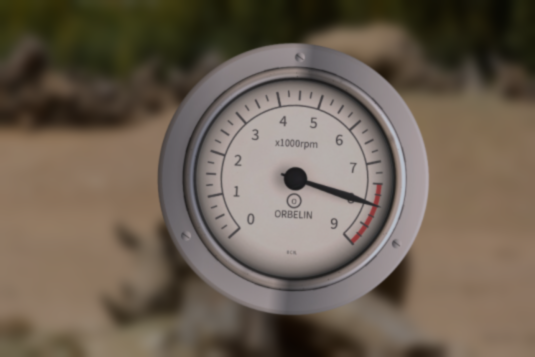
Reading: value=8000 unit=rpm
